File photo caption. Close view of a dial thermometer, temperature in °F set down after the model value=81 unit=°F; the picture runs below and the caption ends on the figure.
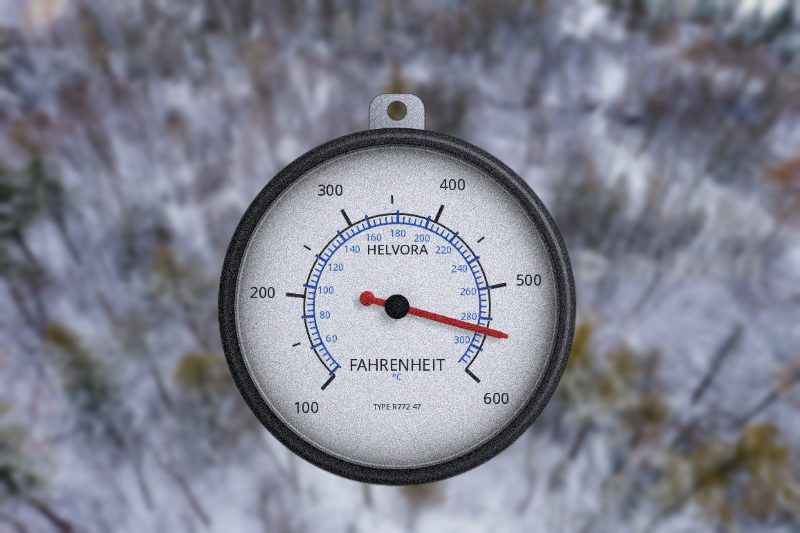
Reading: value=550 unit=°F
